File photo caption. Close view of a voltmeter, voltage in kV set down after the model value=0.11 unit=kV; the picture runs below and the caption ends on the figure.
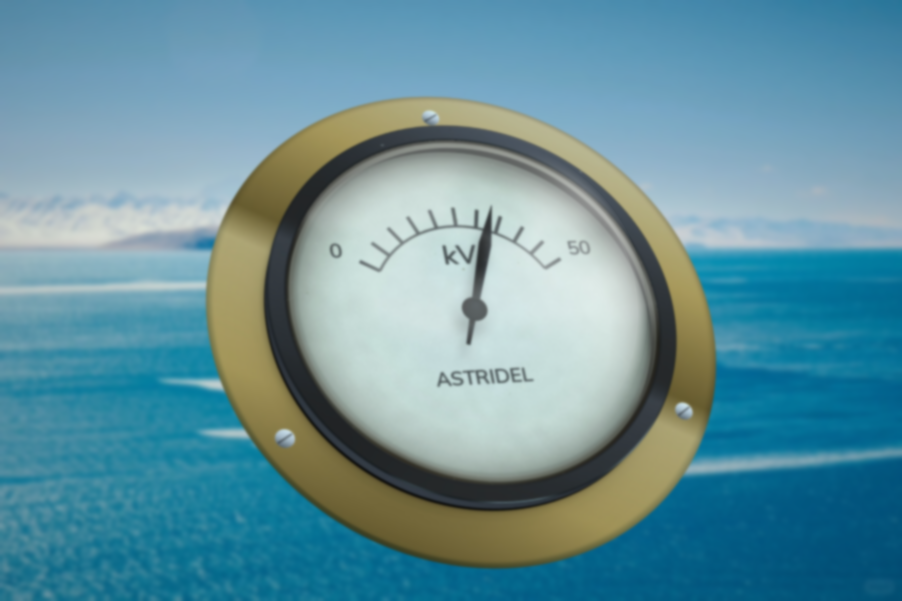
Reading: value=32.5 unit=kV
